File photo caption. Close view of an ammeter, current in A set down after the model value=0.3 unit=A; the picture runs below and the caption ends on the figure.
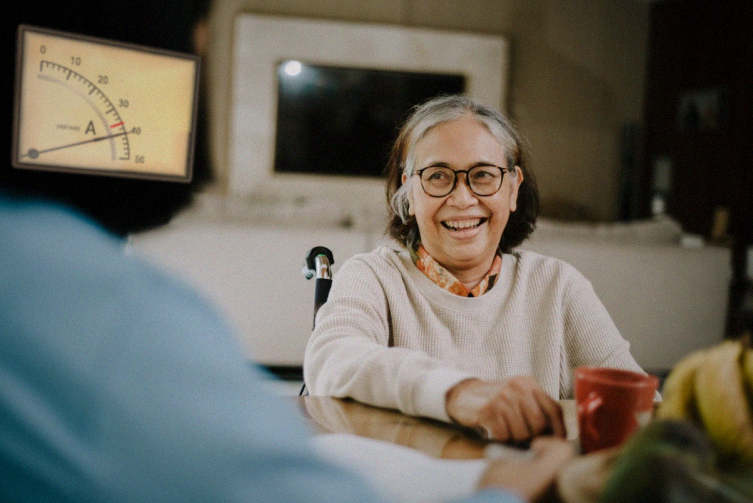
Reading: value=40 unit=A
